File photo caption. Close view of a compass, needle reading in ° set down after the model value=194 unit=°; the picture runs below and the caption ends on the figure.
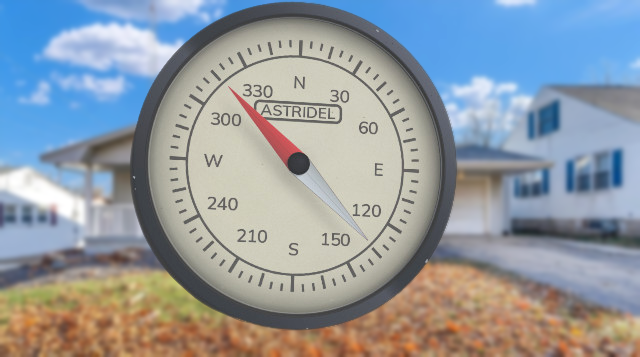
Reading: value=315 unit=°
